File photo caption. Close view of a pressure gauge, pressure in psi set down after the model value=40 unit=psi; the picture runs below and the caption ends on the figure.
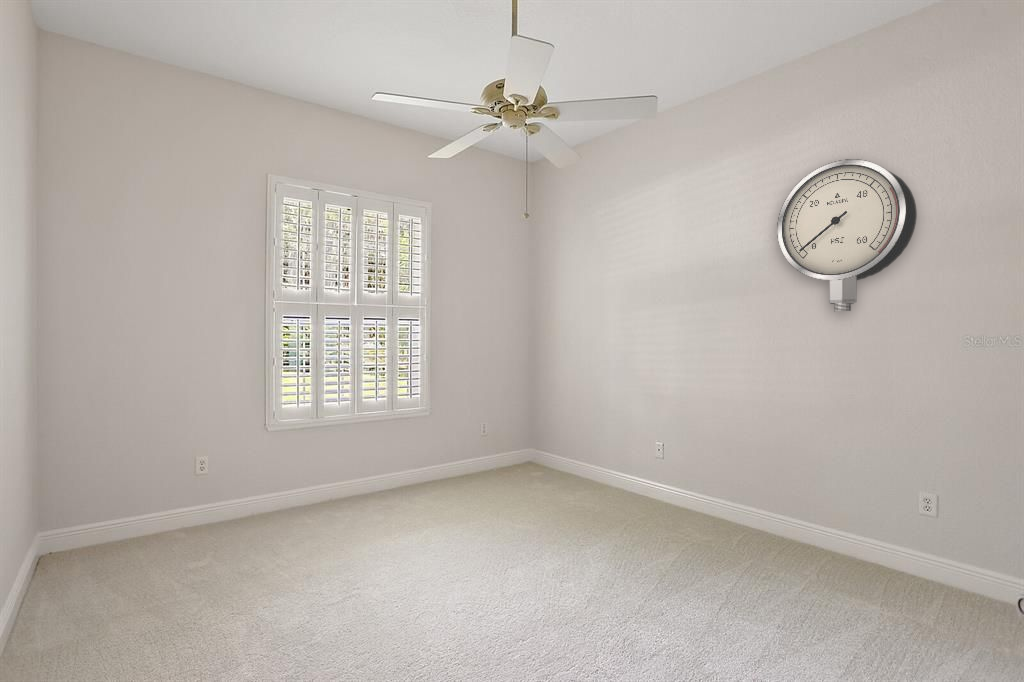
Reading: value=2 unit=psi
